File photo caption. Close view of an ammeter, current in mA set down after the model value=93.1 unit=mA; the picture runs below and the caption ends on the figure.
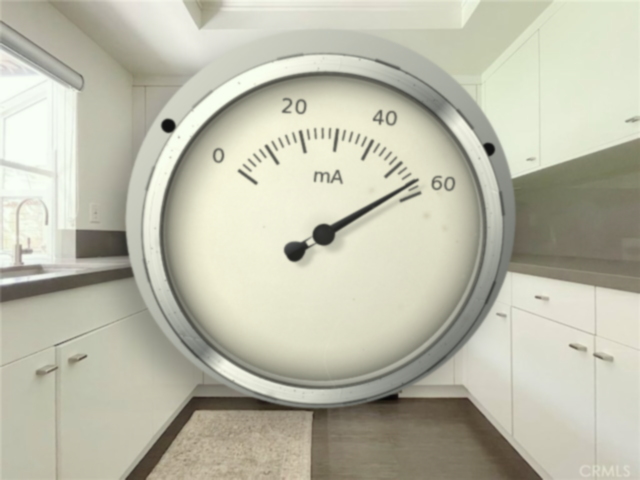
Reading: value=56 unit=mA
